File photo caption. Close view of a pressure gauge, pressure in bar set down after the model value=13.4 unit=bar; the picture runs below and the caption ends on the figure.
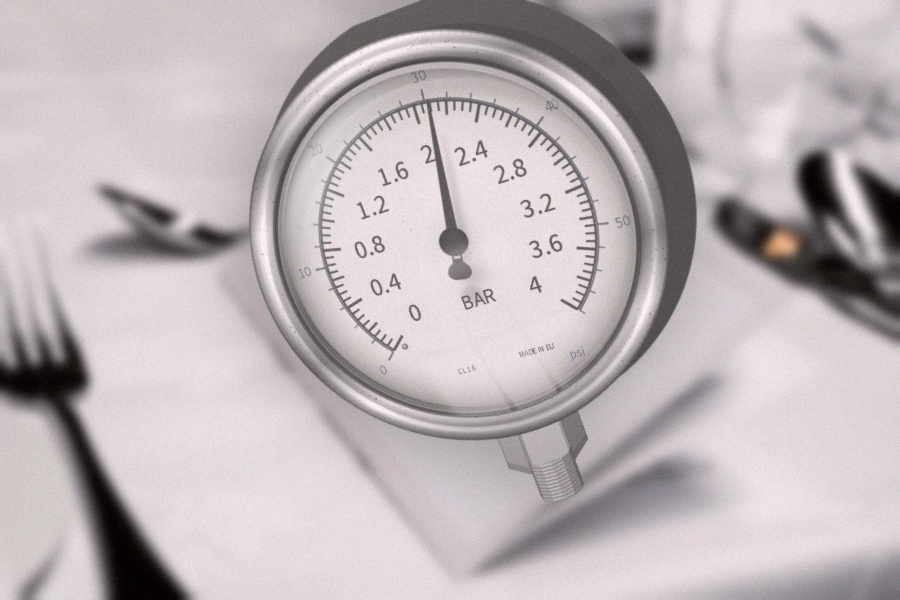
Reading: value=2.1 unit=bar
